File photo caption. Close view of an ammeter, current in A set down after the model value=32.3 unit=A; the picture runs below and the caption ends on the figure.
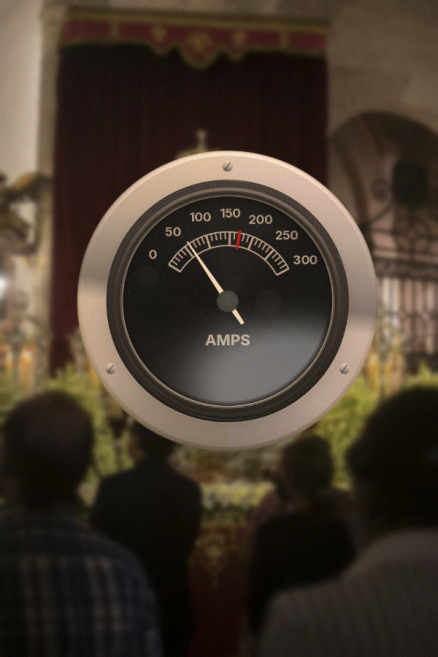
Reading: value=60 unit=A
